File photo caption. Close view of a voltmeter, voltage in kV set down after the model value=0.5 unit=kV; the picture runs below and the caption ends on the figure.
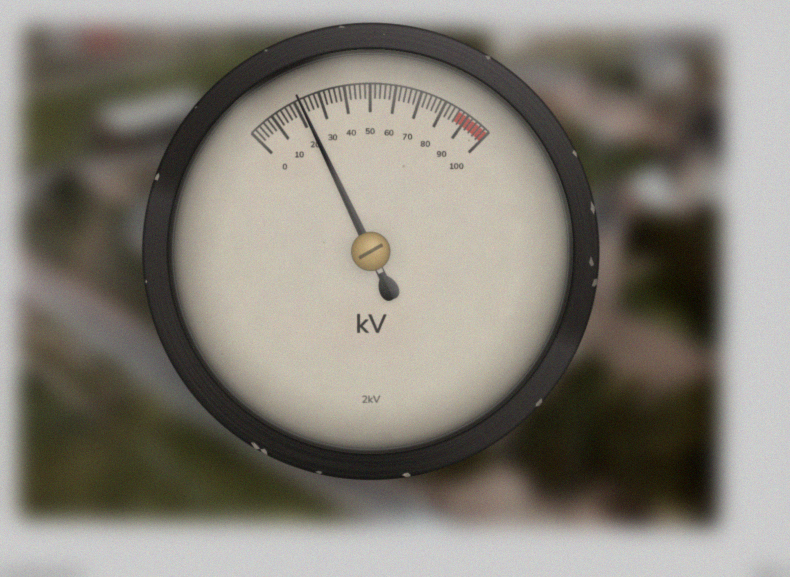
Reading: value=22 unit=kV
